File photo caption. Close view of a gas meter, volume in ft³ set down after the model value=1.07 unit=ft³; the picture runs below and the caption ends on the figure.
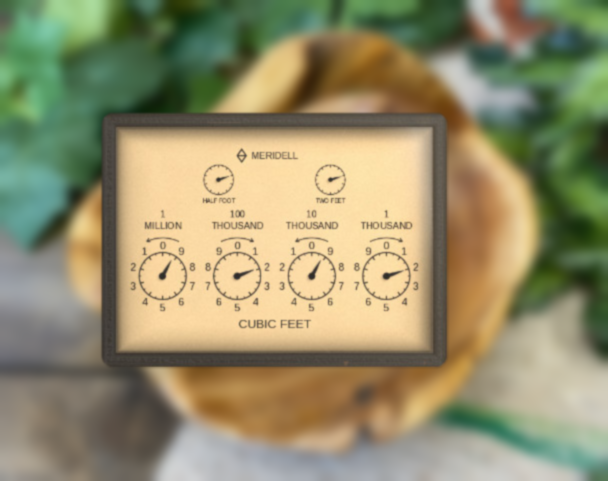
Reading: value=919200 unit=ft³
